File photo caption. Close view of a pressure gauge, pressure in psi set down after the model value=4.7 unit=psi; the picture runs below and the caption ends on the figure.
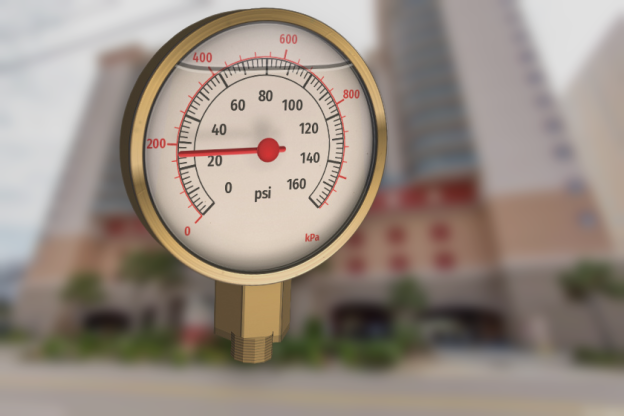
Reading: value=26 unit=psi
